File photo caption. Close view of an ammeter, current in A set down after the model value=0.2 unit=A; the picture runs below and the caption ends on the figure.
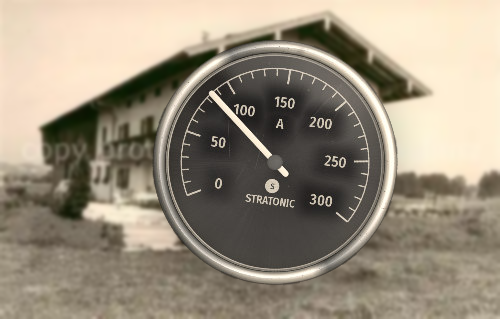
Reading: value=85 unit=A
